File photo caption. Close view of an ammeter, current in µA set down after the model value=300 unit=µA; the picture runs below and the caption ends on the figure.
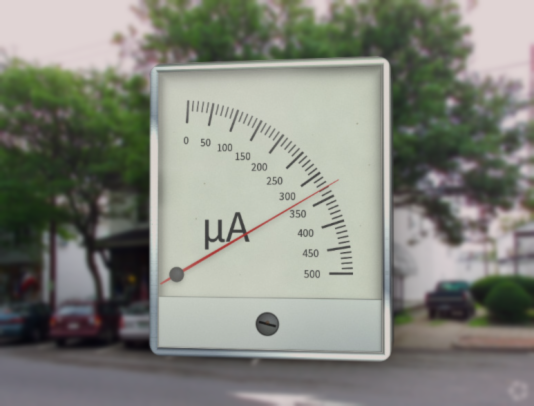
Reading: value=330 unit=µA
